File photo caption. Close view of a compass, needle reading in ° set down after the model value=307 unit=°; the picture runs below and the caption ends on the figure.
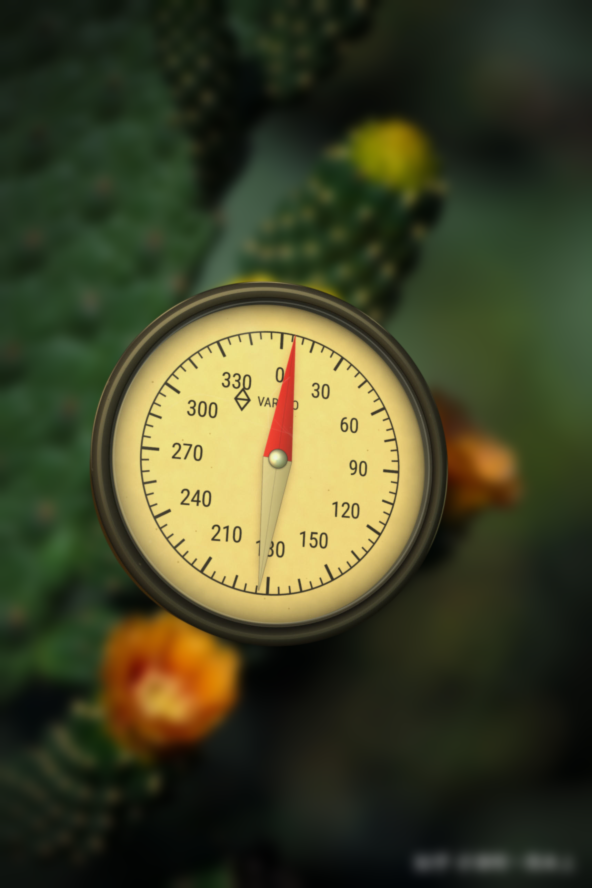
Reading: value=5 unit=°
